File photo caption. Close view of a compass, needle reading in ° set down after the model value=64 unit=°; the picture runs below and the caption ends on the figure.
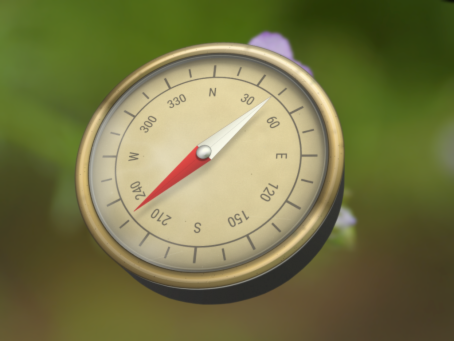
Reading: value=225 unit=°
